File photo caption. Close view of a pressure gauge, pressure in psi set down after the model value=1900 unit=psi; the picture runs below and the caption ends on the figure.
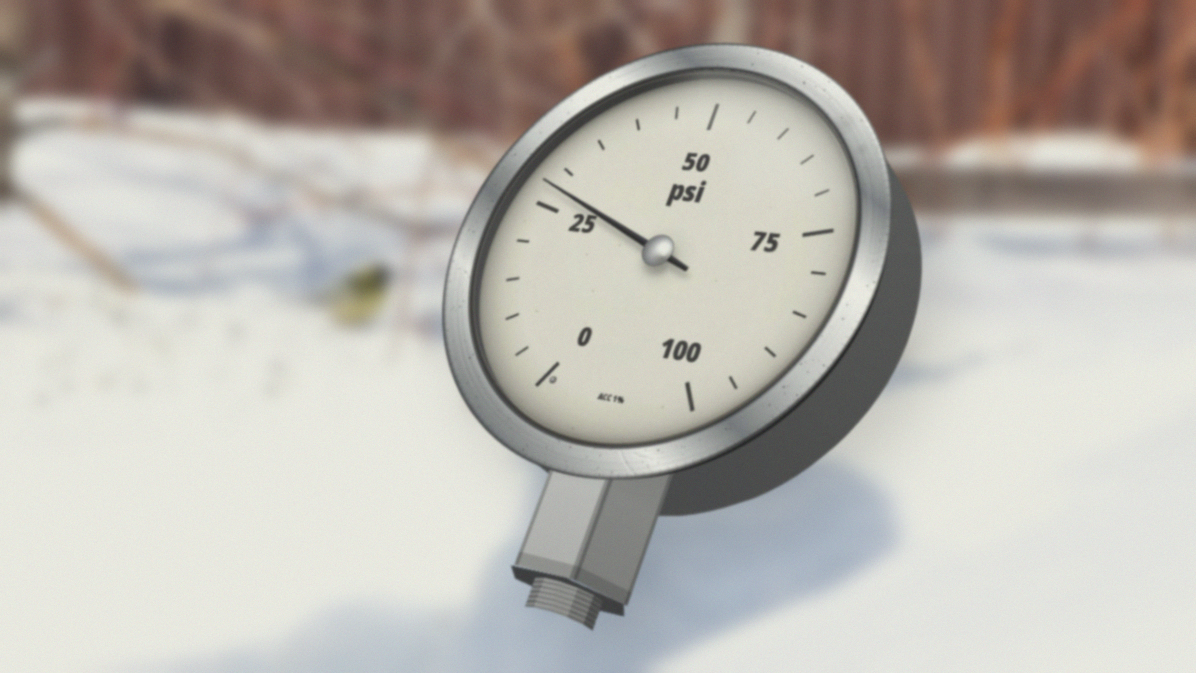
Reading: value=27.5 unit=psi
